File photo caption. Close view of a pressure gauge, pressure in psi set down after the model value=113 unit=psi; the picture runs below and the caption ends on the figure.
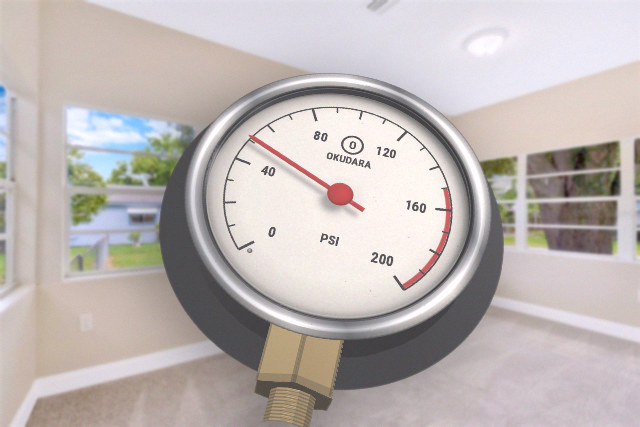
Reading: value=50 unit=psi
